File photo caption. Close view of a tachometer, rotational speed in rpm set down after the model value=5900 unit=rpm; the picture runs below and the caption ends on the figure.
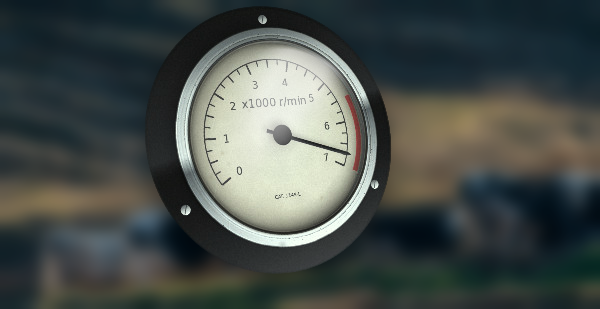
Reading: value=6750 unit=rpm
